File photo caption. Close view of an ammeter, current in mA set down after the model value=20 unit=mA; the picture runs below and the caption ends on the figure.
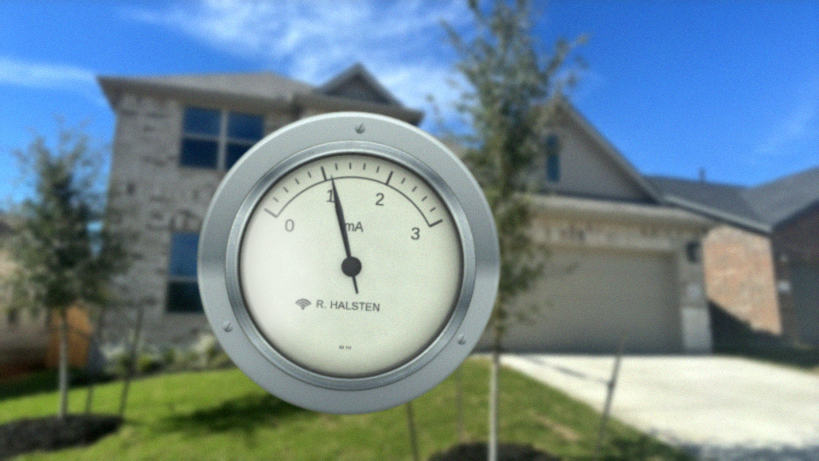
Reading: value=1.1 unit=mA
